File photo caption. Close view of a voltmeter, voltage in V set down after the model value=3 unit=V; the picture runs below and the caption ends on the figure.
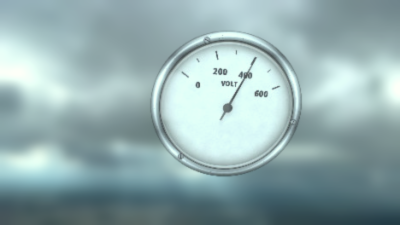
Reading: value=400 unit=V
